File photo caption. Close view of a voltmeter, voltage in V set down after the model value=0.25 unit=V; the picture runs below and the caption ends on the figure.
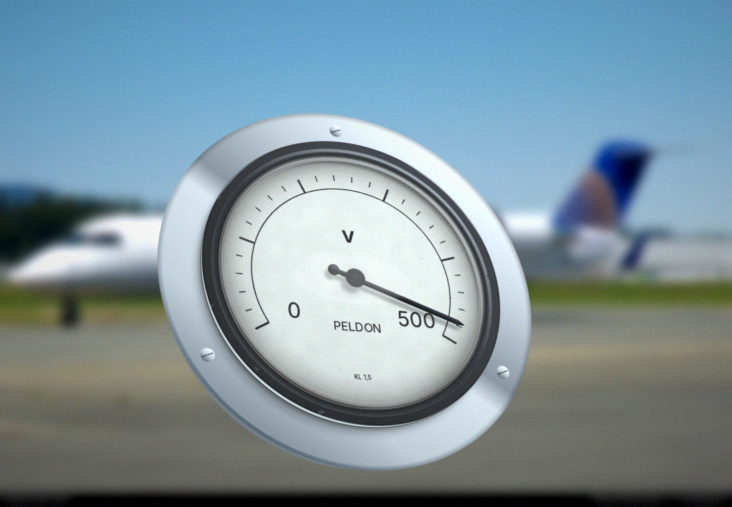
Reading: value=480 unit=V
